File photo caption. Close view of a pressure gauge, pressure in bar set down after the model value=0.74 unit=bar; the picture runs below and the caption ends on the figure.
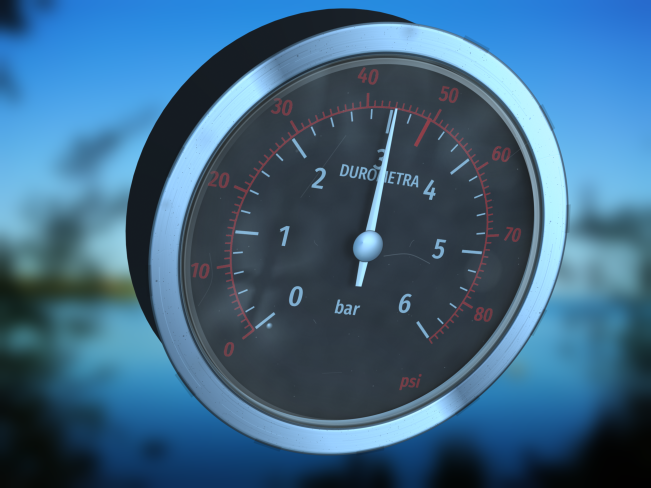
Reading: value=3 unit=bar
